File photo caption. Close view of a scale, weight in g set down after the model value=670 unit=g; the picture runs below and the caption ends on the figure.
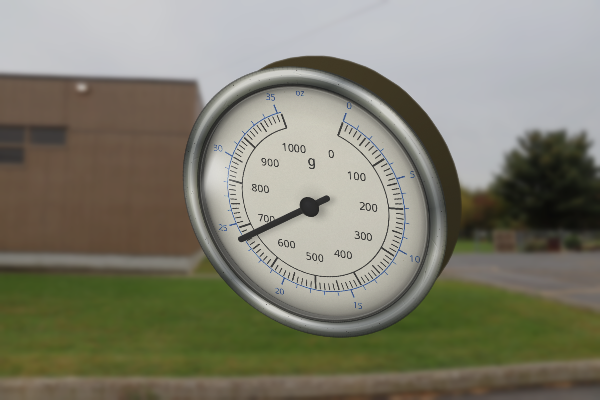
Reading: value=680 unit=g
